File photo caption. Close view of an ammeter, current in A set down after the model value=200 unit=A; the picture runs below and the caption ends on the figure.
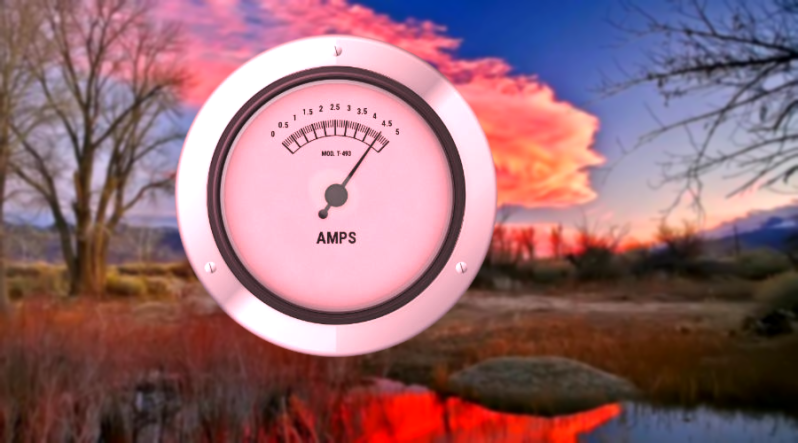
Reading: value=4.5 unit=A
